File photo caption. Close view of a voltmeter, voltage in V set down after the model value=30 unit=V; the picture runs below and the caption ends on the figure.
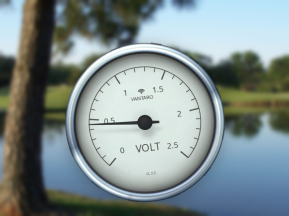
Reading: value=0.45 unit=V
